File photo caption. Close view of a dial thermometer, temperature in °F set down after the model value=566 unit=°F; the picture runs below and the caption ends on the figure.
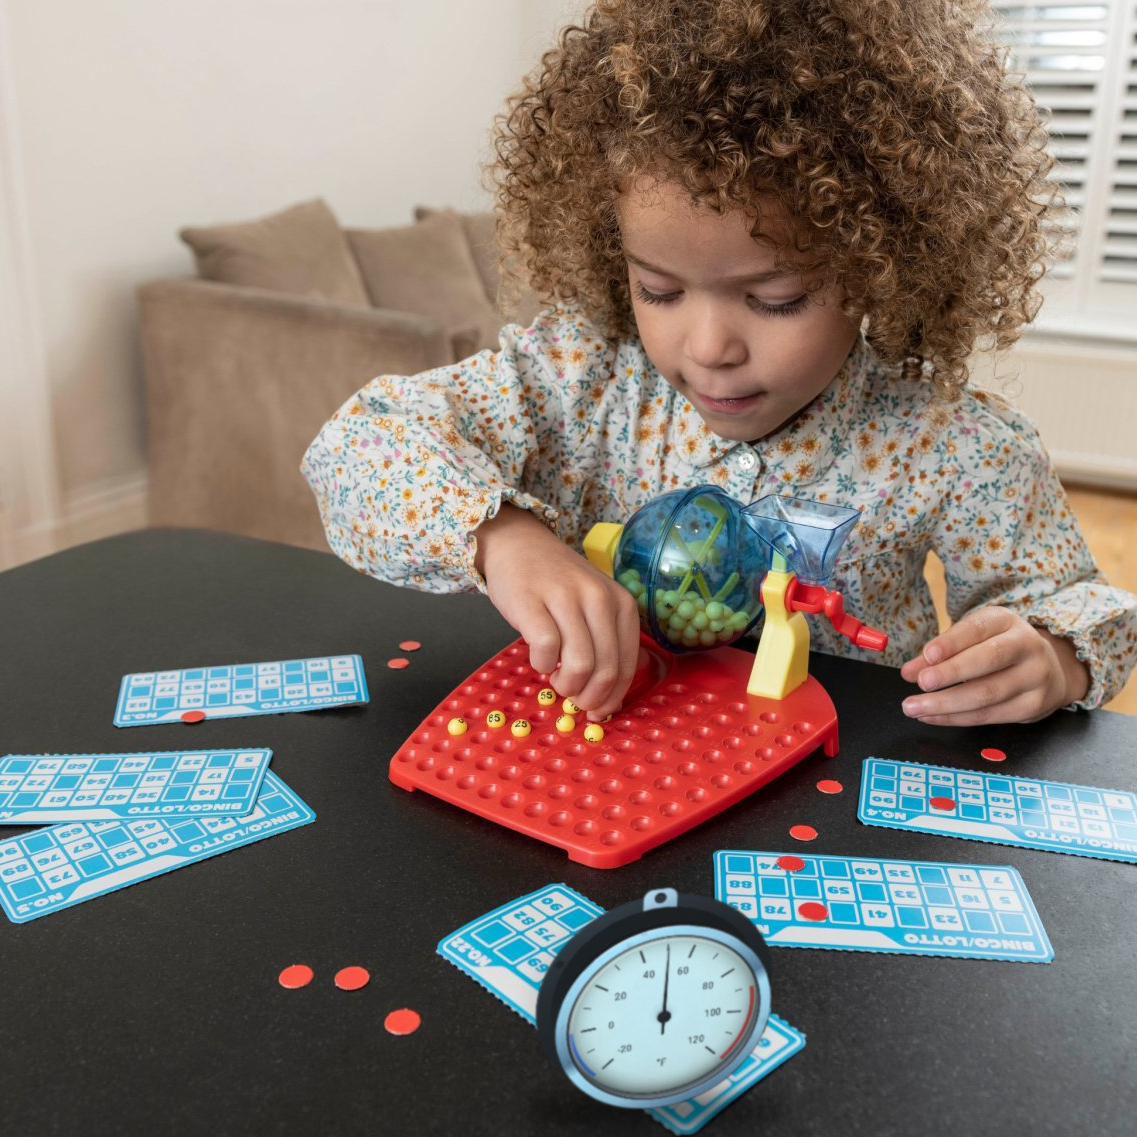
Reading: value=50 unit=°F
